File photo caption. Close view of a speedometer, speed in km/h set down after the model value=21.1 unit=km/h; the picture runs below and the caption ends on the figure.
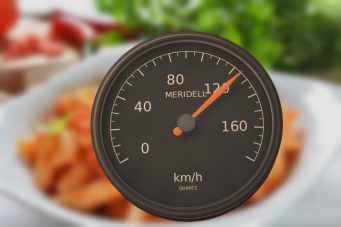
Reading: value=125 unit=km/h
